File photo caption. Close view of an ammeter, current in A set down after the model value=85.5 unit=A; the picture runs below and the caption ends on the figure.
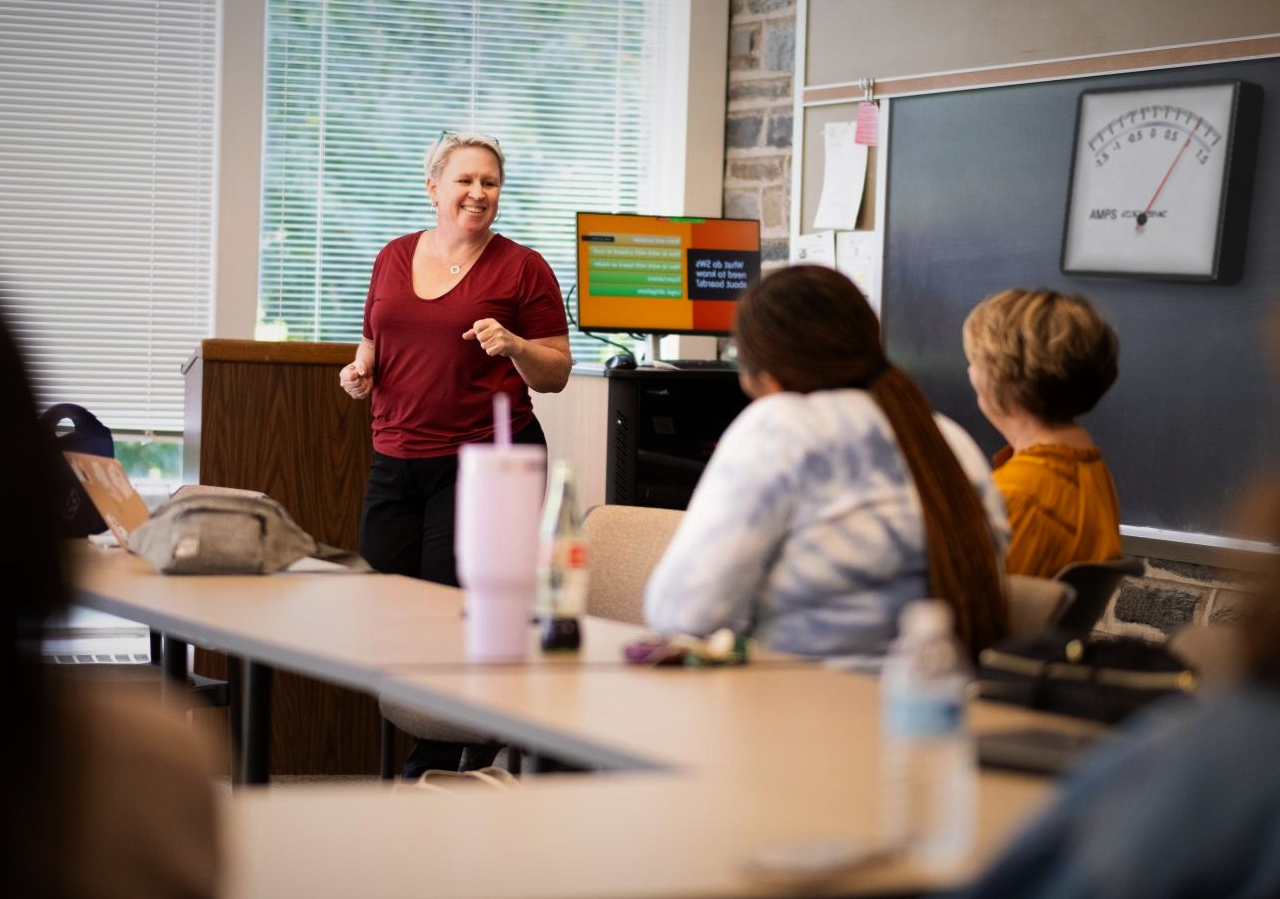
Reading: value=1 unit=A
